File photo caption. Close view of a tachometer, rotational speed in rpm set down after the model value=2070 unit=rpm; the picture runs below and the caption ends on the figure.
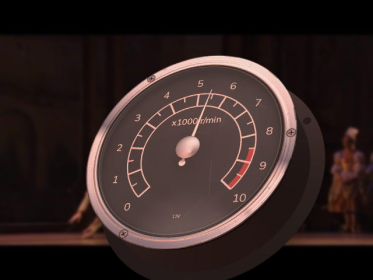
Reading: value=5500 unit=rpm
